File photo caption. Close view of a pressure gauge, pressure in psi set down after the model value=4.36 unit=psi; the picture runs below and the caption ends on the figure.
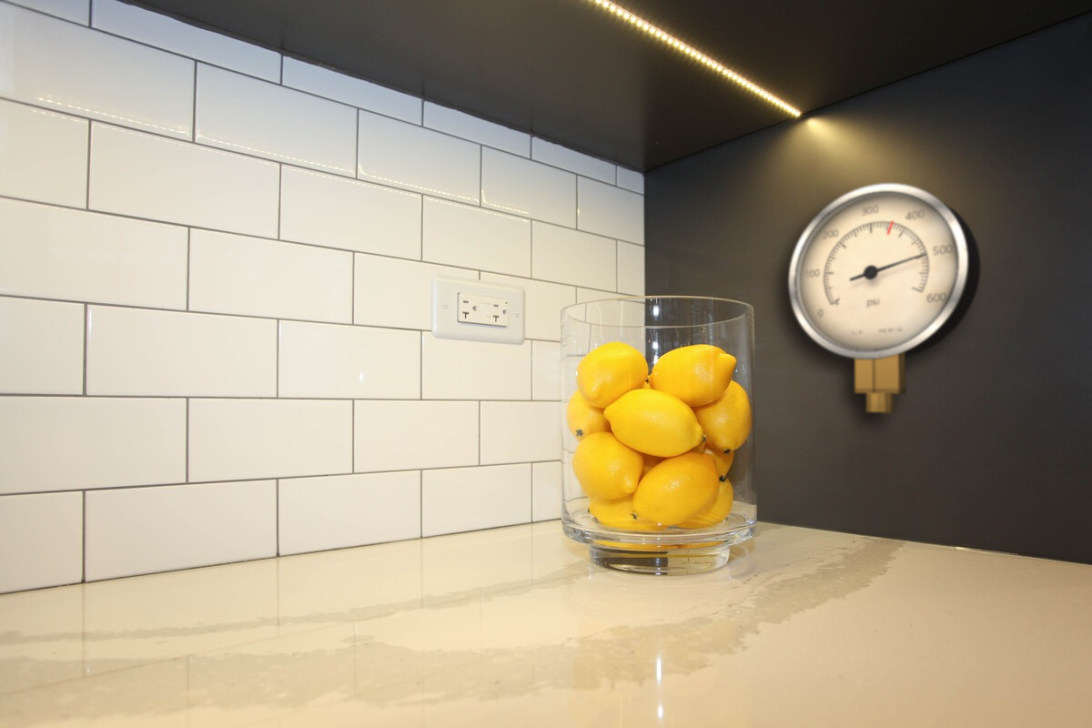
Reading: value=500 unit=psi
